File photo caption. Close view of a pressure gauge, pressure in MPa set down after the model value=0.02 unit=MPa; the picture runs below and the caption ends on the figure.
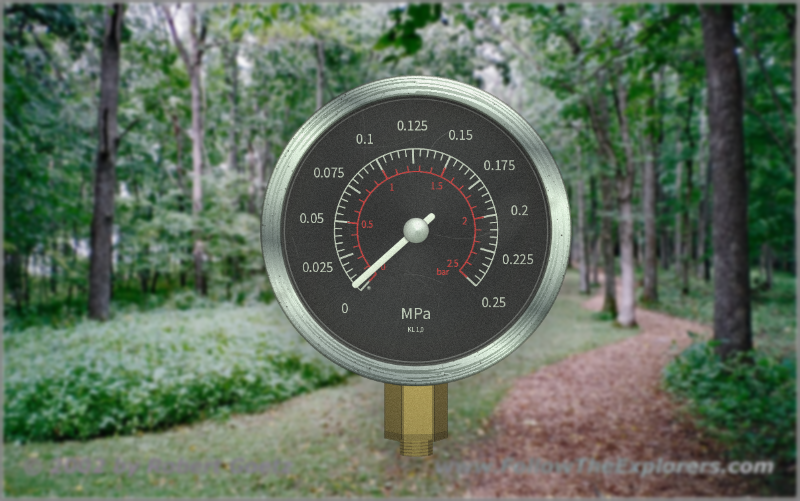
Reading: value=0.005 unit=MPa
